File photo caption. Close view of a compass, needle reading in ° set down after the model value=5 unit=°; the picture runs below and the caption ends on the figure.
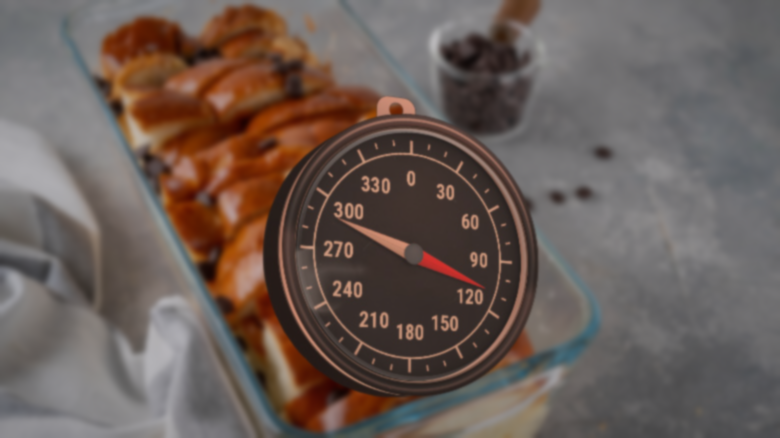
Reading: value=110 unit=°
